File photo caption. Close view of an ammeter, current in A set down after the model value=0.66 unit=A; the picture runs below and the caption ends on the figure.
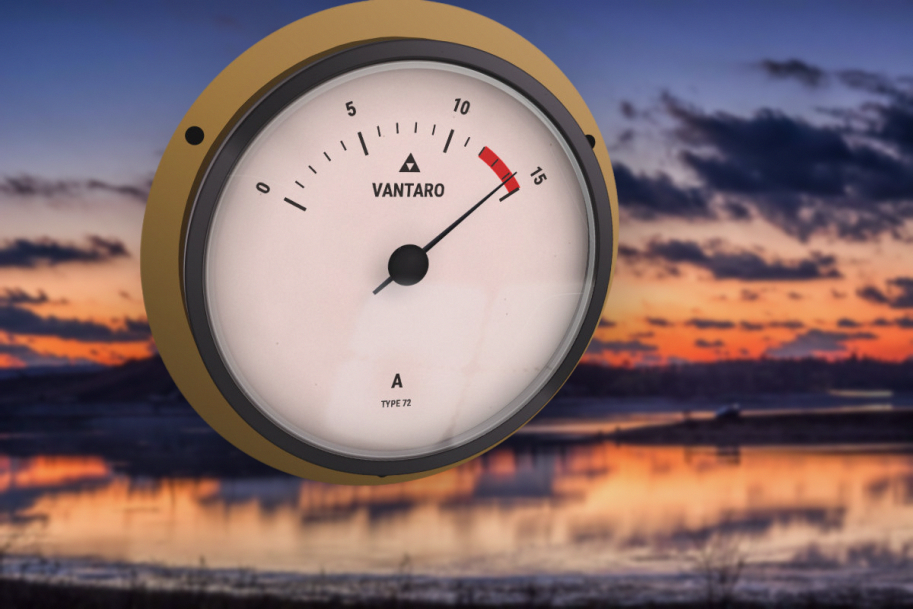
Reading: value=14 unit=A
